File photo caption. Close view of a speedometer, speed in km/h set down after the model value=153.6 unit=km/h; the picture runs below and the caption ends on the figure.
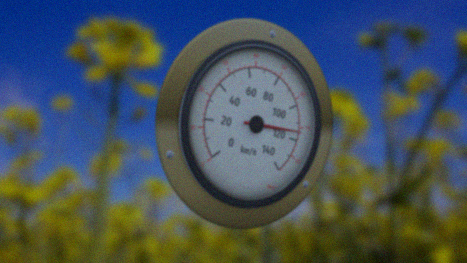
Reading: value=115 unit=km/h
